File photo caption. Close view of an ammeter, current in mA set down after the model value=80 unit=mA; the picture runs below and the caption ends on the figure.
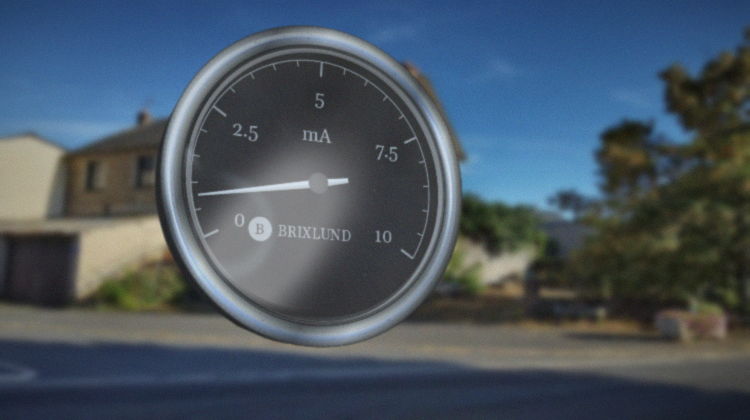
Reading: value=0.75 unit=mA
